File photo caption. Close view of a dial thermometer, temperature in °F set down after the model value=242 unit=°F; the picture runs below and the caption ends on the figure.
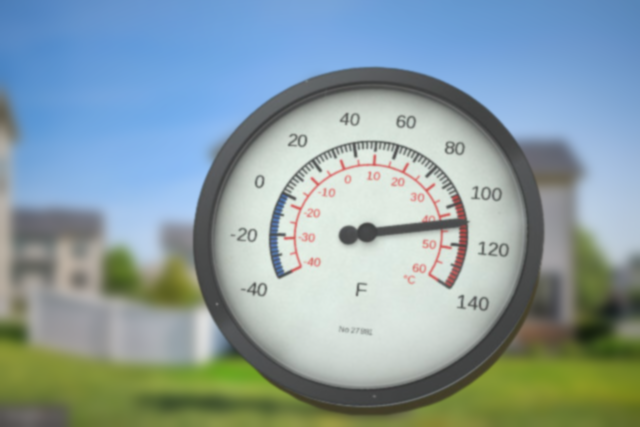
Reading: value=110 unit=°F
